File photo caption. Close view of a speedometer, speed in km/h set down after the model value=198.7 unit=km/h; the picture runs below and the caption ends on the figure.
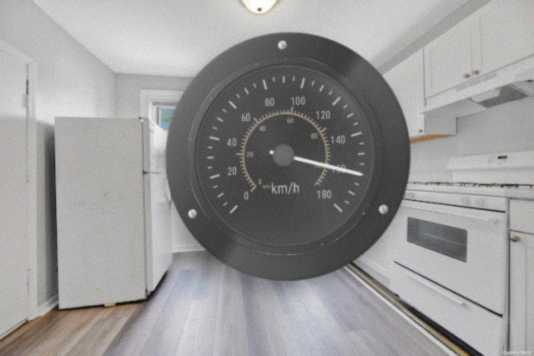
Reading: value=160 unit=km/h
